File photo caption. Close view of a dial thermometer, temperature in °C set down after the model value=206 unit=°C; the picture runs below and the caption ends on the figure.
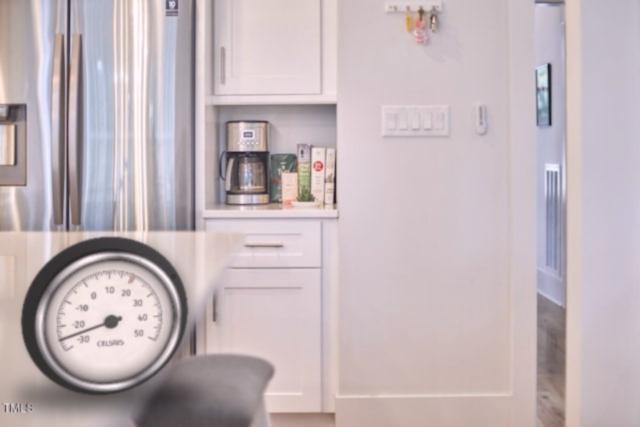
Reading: value=-25 unit=°C
